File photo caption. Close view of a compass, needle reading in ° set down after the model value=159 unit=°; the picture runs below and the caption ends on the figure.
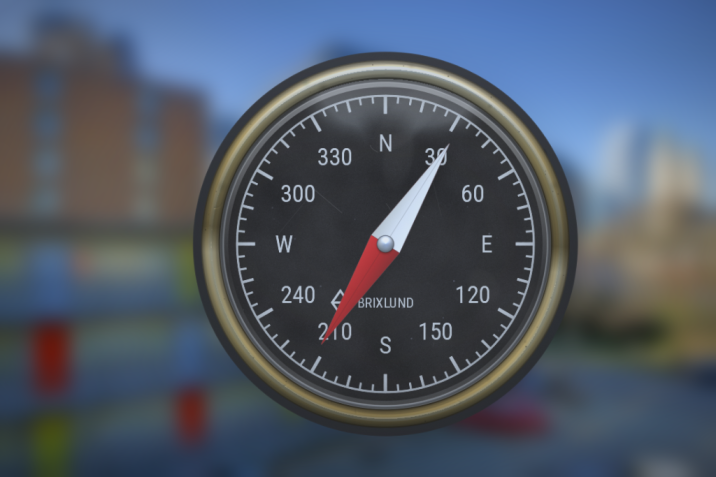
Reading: value=212.5 unit=°
